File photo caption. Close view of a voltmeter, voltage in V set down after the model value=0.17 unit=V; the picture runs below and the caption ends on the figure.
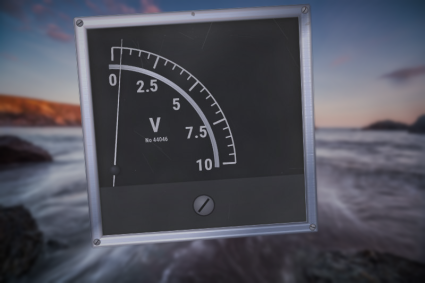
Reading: value=0.5 unit=V
